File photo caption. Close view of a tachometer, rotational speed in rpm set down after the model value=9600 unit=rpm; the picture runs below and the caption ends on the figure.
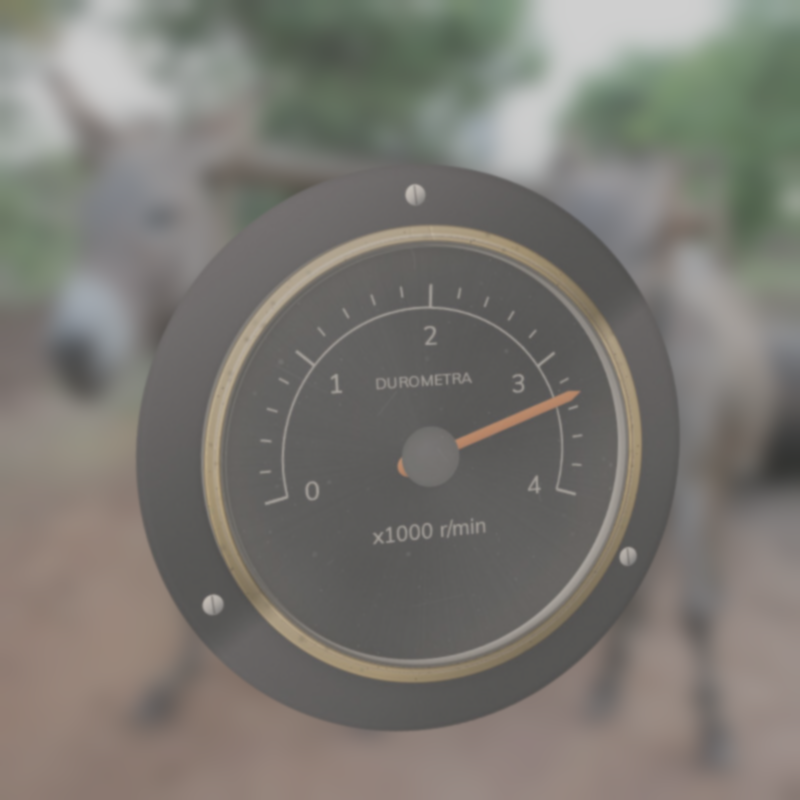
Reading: value=3300 unit=rpm
